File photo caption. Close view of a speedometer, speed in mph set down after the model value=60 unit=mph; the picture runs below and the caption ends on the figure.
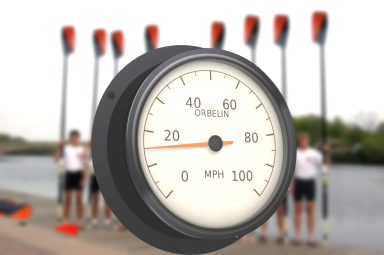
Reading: value=15 unit=mph
